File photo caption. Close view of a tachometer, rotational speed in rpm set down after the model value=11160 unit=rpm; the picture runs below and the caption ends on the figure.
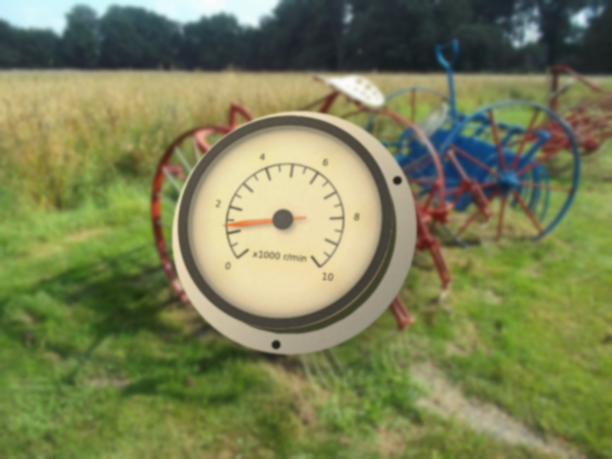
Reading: value=1250 unit=rpm
